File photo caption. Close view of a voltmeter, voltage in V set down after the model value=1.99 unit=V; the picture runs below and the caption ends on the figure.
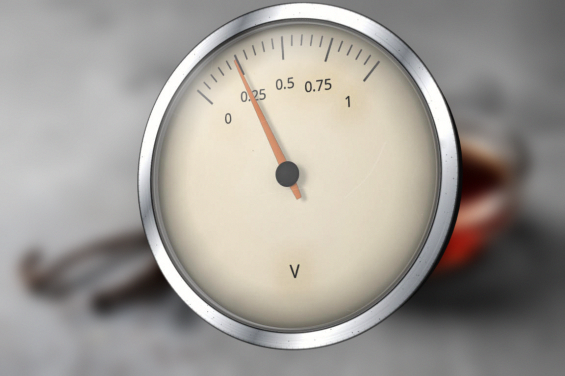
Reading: value=0.25 unit=V
